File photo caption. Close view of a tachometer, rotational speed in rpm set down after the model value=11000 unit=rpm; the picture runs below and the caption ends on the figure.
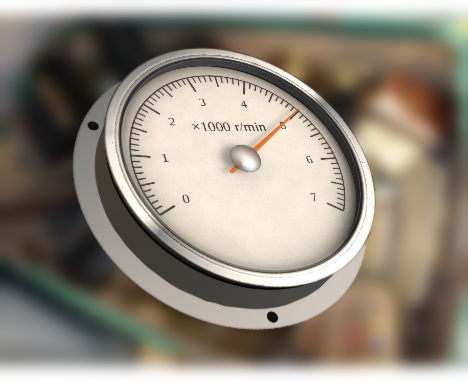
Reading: value=5000 unit=rpm
